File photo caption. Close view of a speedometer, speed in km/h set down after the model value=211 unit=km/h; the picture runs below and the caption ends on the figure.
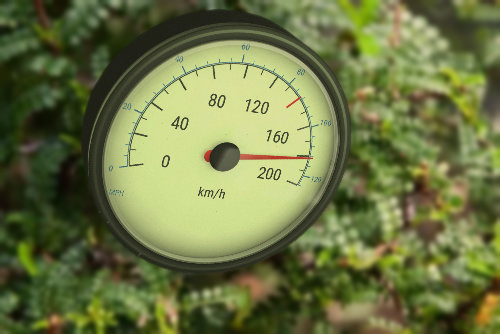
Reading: value=180 unit=km/h
